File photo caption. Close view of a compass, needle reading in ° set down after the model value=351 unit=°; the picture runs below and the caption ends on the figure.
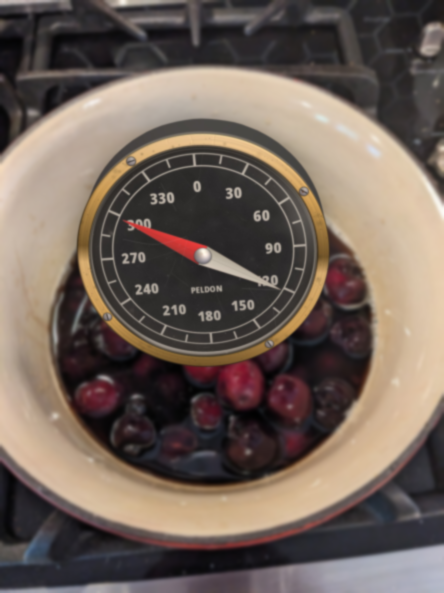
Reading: value=300 unit=°
